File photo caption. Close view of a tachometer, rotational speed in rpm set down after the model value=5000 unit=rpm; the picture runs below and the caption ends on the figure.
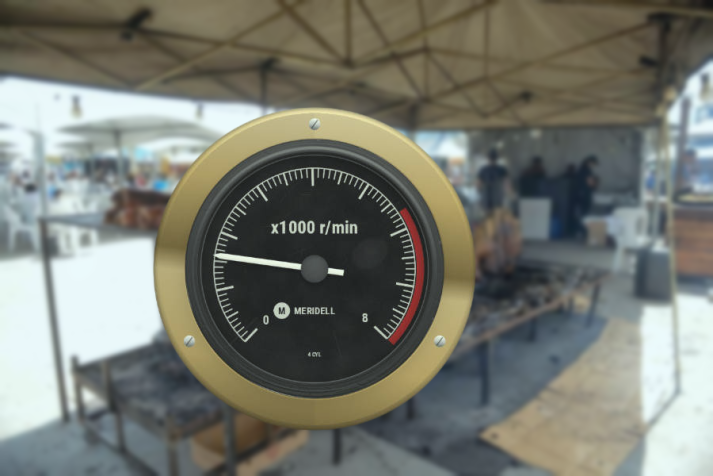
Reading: value=1600 unit=rpm
